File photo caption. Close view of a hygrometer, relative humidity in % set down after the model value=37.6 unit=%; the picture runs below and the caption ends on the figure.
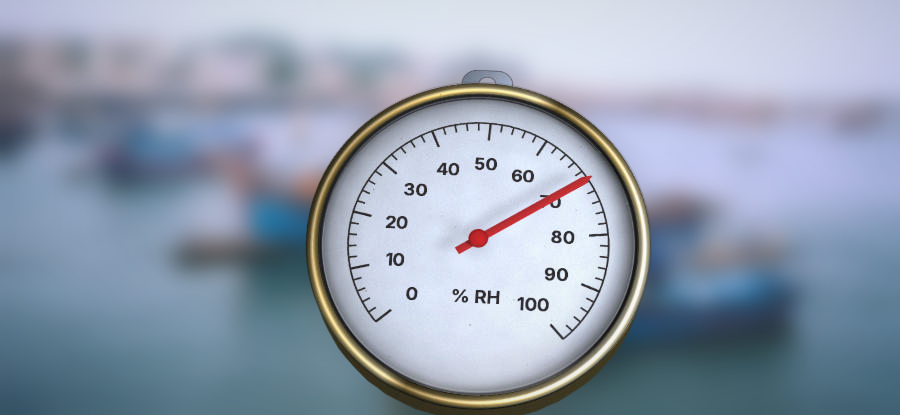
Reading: value=70 unit=%
